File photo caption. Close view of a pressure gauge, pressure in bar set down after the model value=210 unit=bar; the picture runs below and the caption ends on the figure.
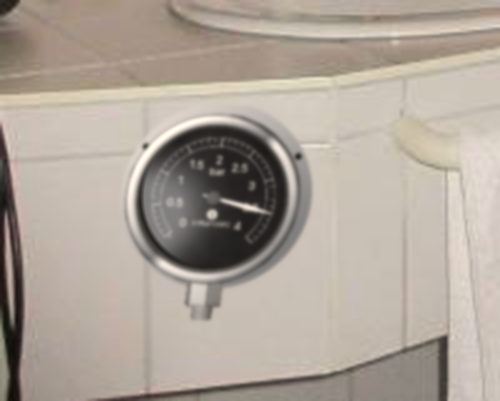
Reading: value=3.5 unit=bar
